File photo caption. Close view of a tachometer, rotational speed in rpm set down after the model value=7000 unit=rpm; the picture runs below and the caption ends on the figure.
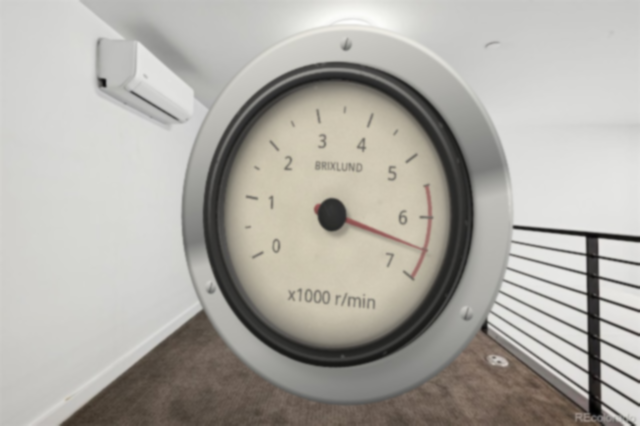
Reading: value=6500 unit=rpm
